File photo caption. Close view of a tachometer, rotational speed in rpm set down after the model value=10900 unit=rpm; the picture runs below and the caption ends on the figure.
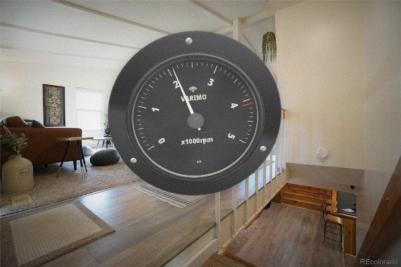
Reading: value=2100 unit=rpm
